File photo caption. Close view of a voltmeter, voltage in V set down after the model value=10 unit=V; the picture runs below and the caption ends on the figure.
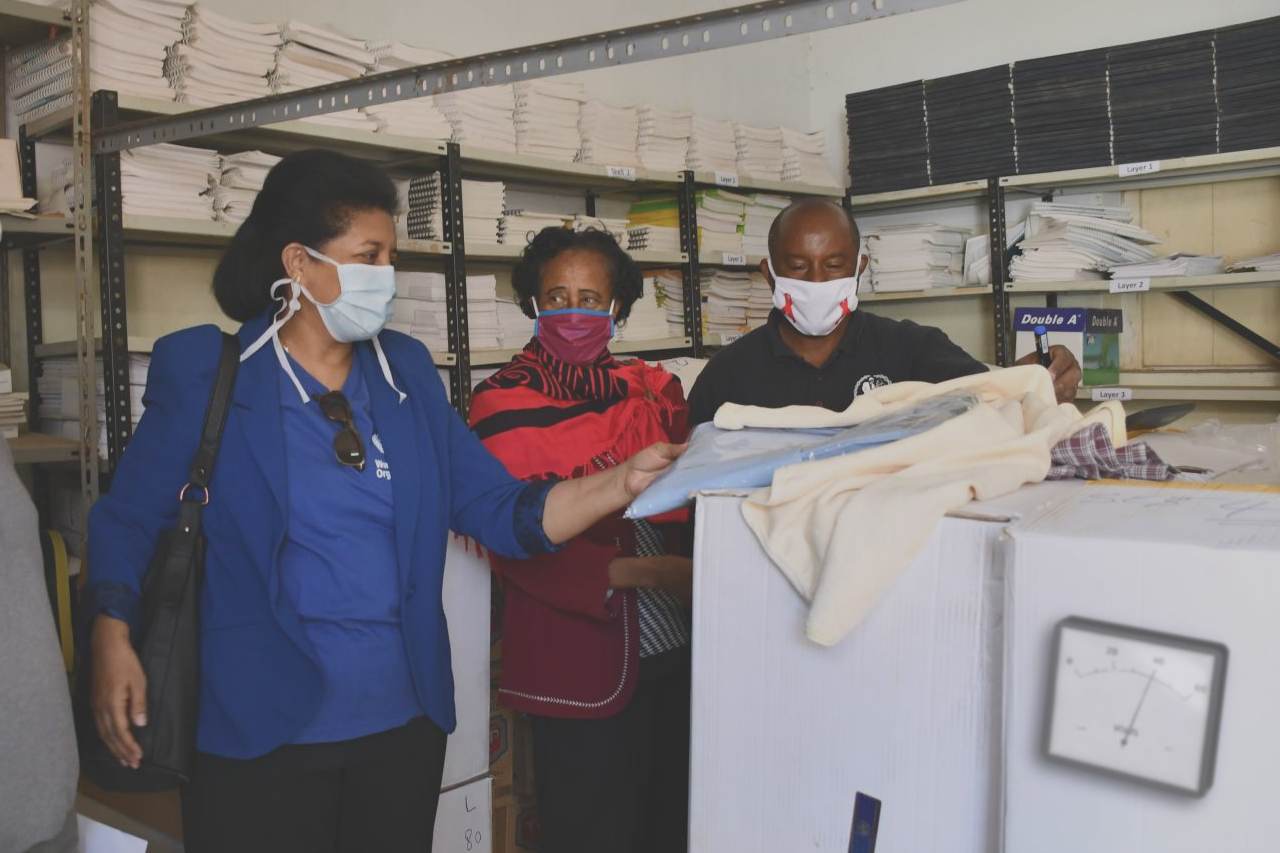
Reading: value=40 unit=V
